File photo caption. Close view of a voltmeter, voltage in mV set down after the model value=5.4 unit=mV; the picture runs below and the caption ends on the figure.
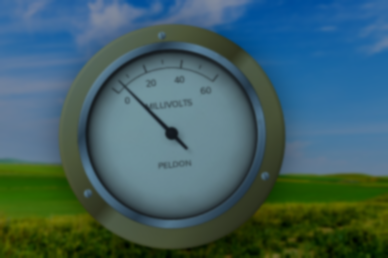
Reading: value=5 unit=mV
